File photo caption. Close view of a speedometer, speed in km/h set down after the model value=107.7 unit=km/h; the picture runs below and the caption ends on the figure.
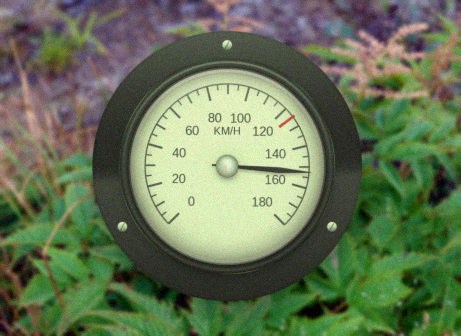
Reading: value=152.5 unit=km/h
